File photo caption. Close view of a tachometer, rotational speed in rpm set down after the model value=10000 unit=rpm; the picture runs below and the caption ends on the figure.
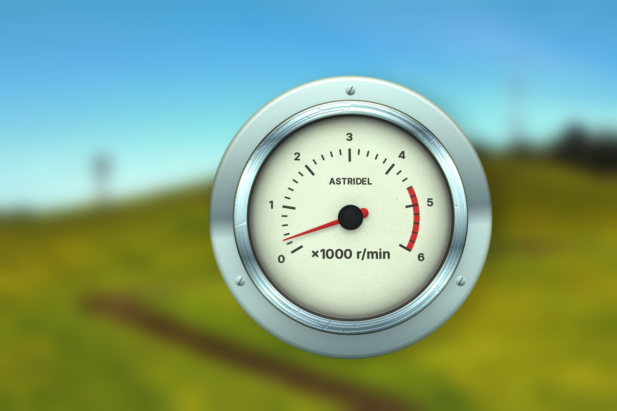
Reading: value=300 unit=rpm
